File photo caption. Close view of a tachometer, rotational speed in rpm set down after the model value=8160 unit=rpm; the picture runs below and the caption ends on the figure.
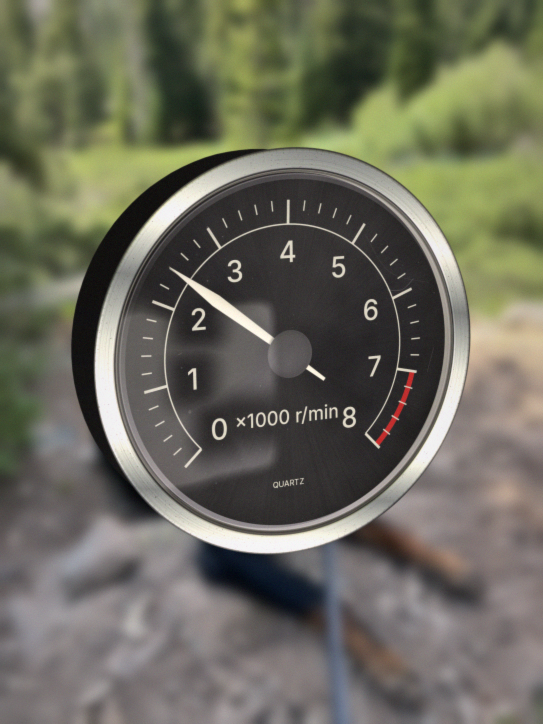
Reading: value=2400 unit=rpm
